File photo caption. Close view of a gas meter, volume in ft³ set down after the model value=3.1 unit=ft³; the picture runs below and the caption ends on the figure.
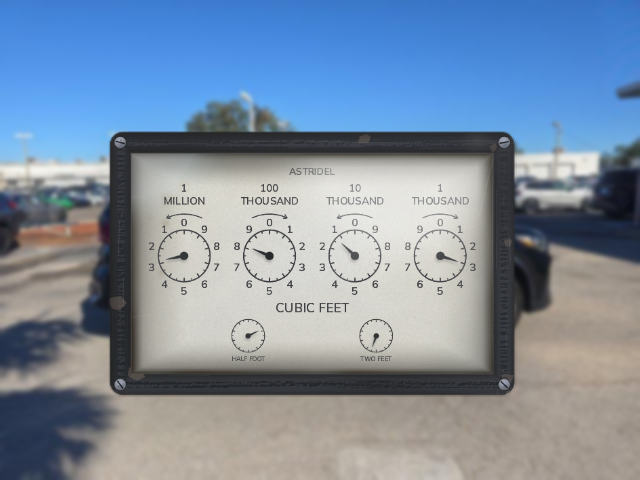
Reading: value=281300 unit=ft³
